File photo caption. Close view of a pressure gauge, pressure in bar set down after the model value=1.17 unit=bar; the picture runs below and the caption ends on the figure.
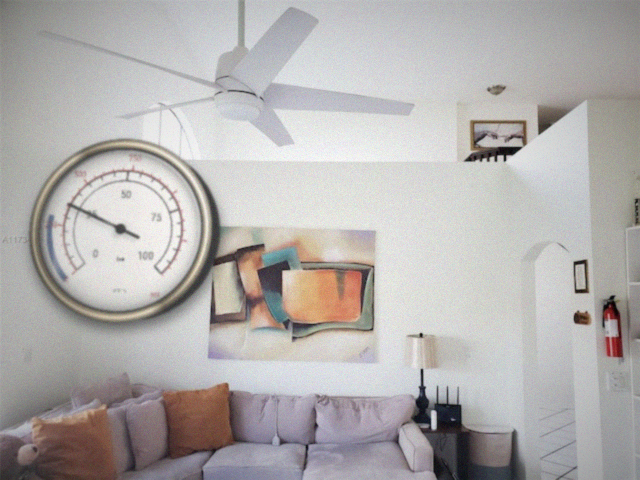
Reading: value=25 unit=bar
